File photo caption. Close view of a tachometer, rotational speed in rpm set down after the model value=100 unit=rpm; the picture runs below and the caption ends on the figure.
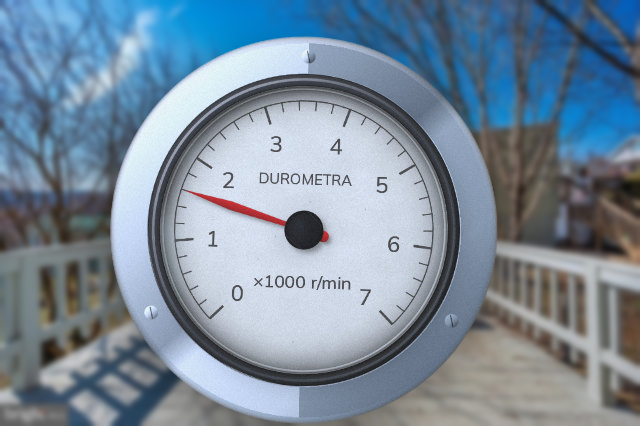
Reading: value=1600 unit=rpm
